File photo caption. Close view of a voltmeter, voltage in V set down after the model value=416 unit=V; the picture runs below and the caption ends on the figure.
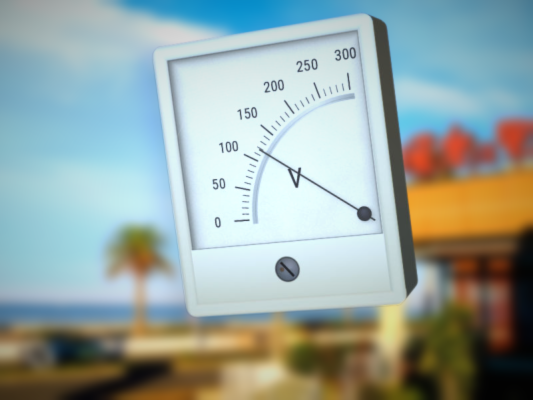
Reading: value=120 unit=V
